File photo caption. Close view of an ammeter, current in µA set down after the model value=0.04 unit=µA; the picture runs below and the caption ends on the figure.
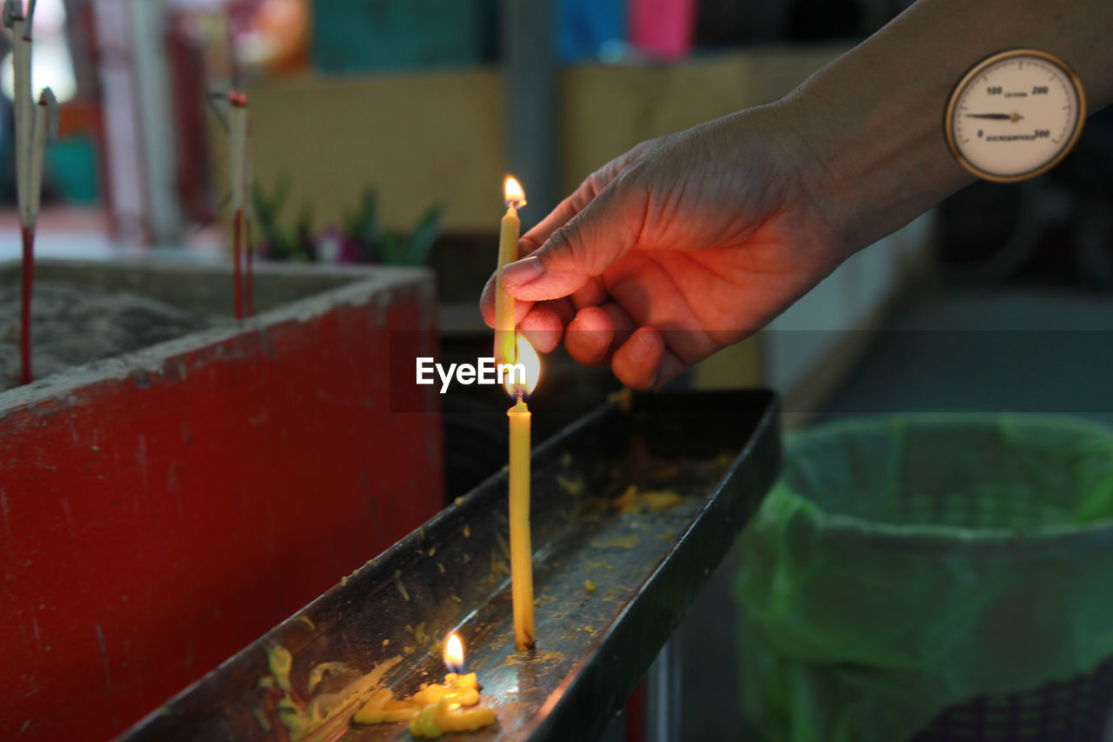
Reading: value=40 unit=µA
